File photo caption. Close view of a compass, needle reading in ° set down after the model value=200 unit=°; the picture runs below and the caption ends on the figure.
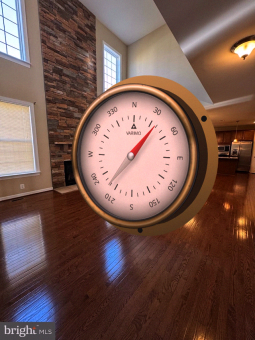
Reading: value=40 unit=°
